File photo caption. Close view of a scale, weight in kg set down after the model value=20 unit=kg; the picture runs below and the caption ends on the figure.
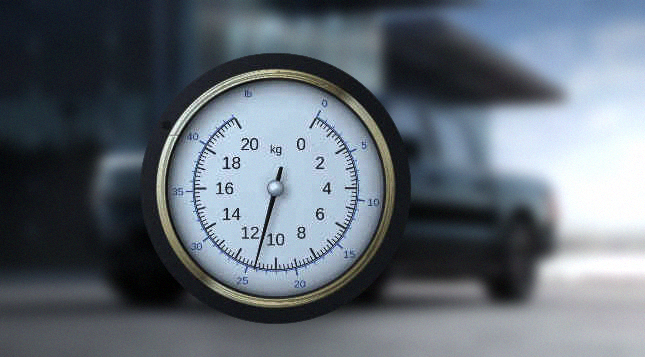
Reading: value=11 unit=kg
